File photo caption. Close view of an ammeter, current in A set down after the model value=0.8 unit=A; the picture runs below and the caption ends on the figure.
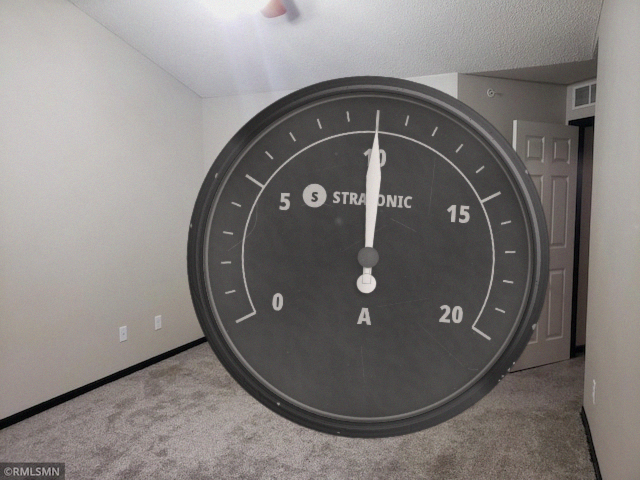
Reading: value=10 unit=A
